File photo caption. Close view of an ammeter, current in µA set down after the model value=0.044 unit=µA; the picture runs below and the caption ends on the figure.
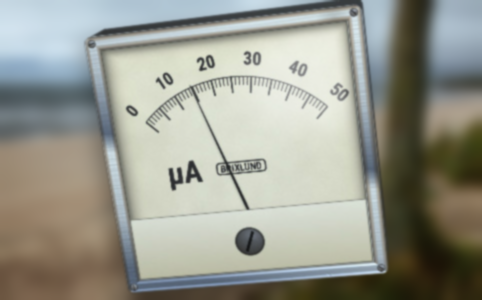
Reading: value=15 unit=µA
